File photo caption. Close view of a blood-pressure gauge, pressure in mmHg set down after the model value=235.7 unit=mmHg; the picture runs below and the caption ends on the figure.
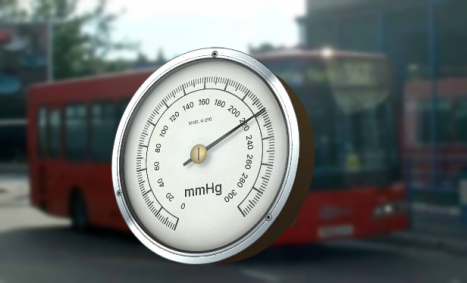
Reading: value=220 unit=mmHg
